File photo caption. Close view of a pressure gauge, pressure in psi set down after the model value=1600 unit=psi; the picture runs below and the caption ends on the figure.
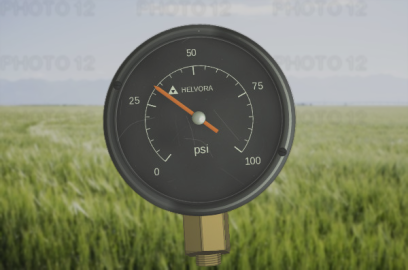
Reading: value=32.5 unit=psi
